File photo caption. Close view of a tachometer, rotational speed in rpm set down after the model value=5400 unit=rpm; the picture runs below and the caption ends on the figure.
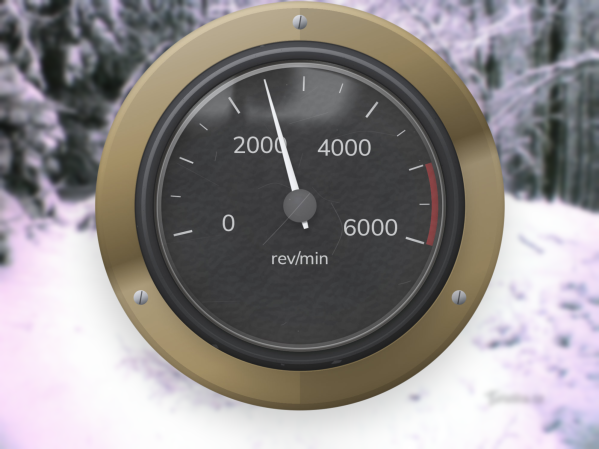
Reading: value=2500 unit=rpm
